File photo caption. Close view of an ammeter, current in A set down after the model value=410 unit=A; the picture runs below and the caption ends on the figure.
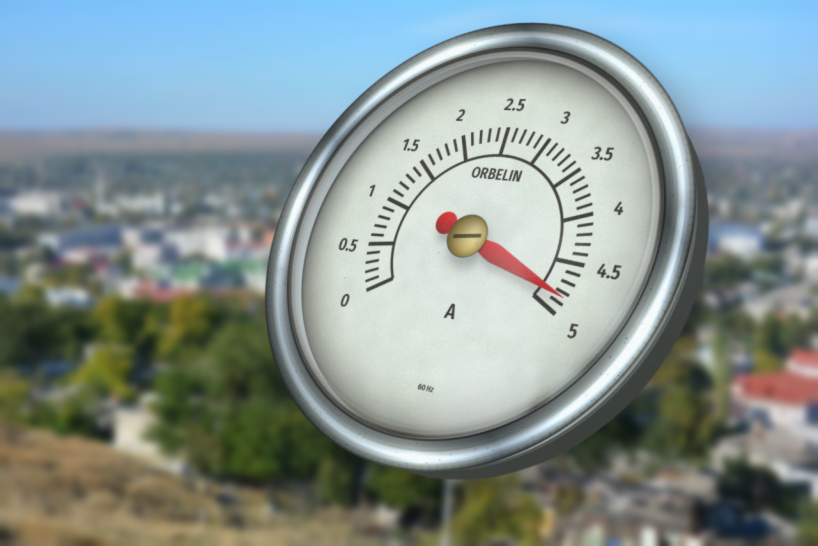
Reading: value=4.85 unit=A
